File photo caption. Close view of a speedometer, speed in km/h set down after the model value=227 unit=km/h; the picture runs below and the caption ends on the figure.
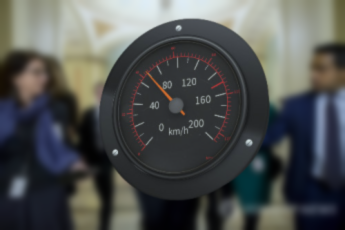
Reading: value=70 unit=km/h
